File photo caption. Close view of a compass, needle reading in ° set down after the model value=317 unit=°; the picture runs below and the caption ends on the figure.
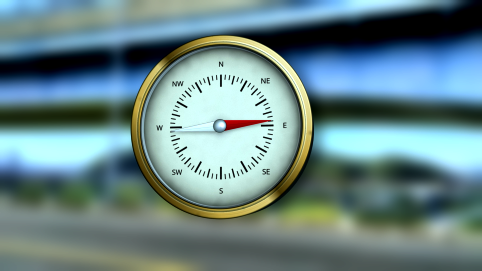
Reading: value=85 unit=°
